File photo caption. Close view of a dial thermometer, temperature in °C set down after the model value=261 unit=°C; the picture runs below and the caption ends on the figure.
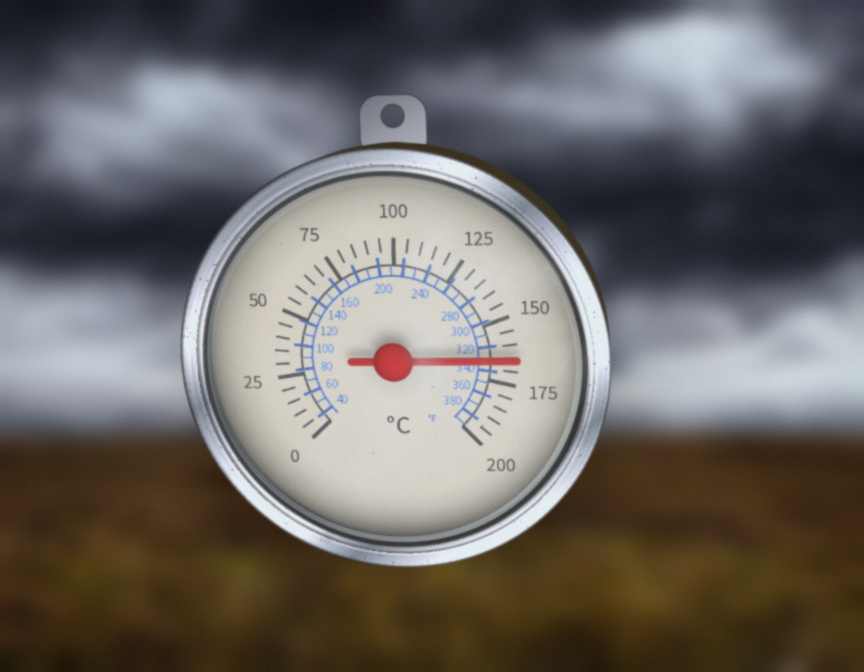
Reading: value=165 unit=°C
